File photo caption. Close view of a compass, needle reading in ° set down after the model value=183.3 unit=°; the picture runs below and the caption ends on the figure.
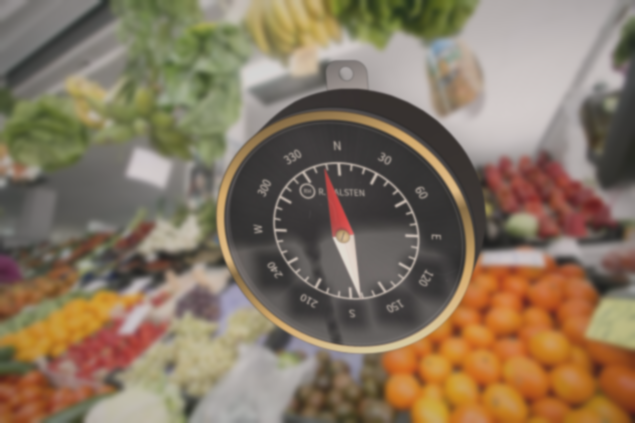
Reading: value=350 unit=°
